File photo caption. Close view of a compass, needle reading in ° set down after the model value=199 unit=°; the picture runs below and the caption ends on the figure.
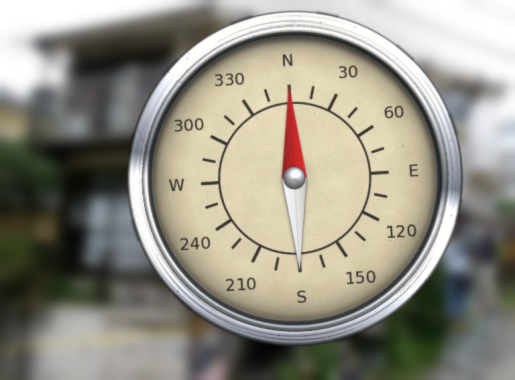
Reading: value=0 unit=°
